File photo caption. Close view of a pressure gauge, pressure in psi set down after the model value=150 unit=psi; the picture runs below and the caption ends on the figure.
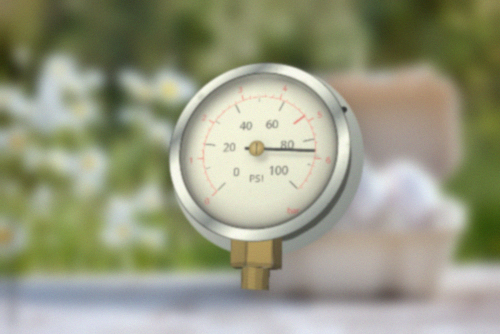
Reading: value=85 unit=psi
